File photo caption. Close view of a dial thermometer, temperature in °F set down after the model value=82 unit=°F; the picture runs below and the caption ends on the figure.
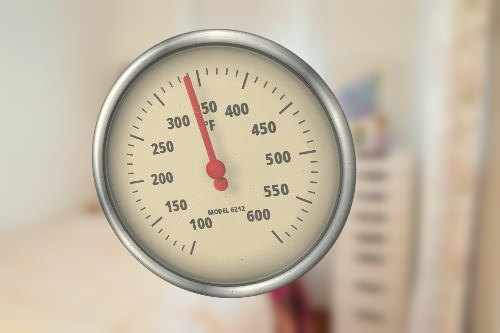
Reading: value=340 unit=°F
